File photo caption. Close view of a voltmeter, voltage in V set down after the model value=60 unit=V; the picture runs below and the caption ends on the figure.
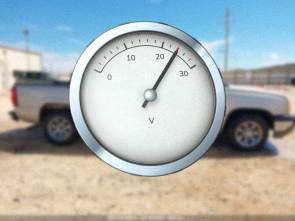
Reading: value=24 unit=V
